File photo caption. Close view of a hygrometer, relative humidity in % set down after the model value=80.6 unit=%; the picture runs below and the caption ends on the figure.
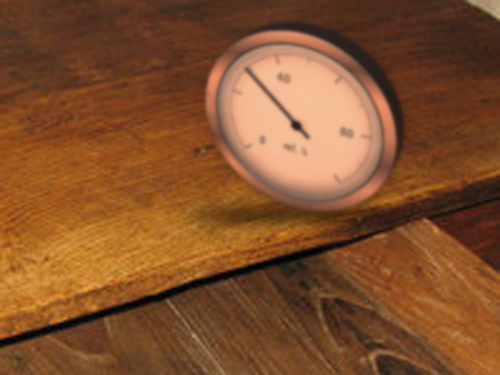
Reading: value=30 unit=%
